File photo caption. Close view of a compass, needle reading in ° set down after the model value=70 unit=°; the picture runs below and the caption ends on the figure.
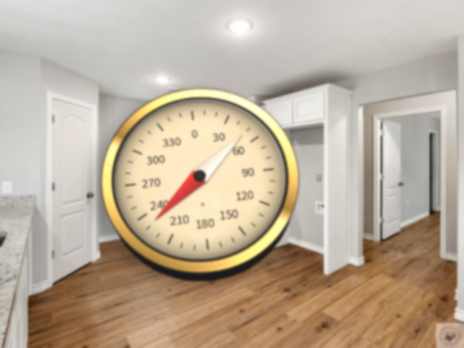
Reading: value=230 unit=°
